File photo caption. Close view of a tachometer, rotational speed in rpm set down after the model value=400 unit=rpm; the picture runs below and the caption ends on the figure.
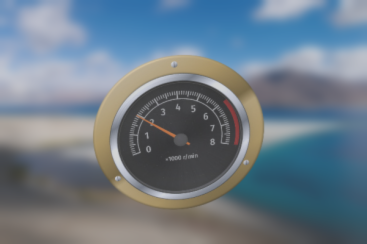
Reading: value=2000 unit=rpm
